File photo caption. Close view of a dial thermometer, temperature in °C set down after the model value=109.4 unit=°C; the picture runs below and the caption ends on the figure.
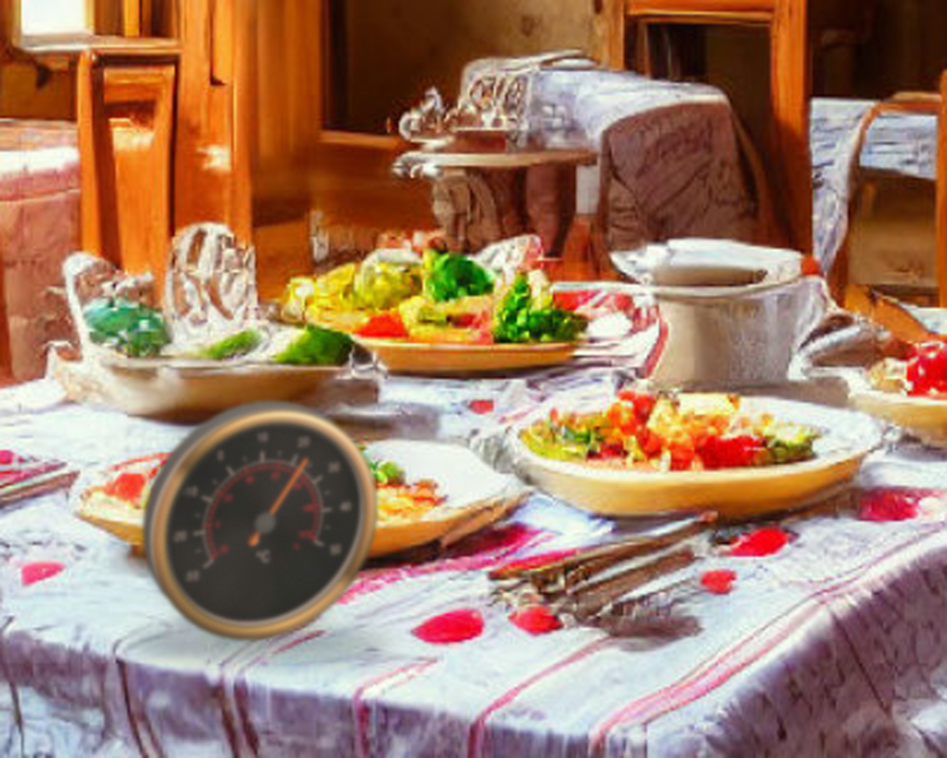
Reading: value=22.5 unit=°C
